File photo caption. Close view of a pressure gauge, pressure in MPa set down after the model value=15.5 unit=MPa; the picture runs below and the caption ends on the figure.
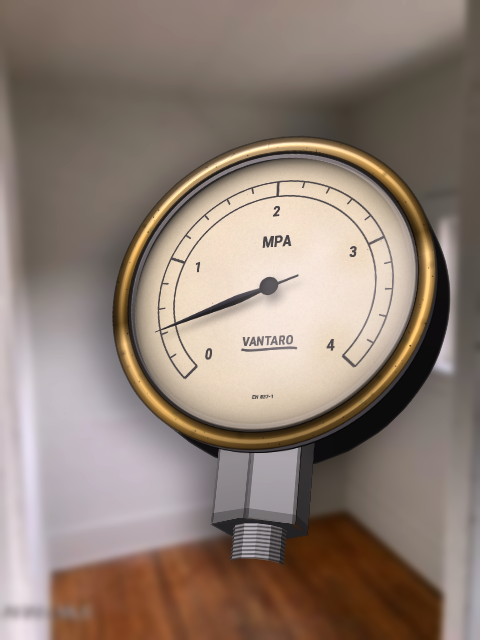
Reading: value=0.4 unit=MPa
